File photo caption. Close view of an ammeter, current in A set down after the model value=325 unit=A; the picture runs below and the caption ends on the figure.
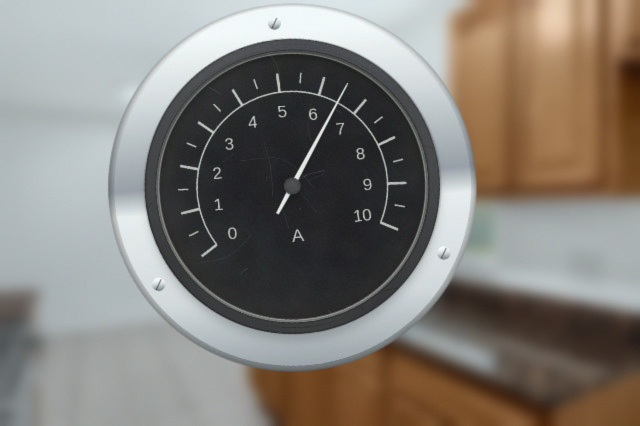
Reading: value=6.5 unit=A
